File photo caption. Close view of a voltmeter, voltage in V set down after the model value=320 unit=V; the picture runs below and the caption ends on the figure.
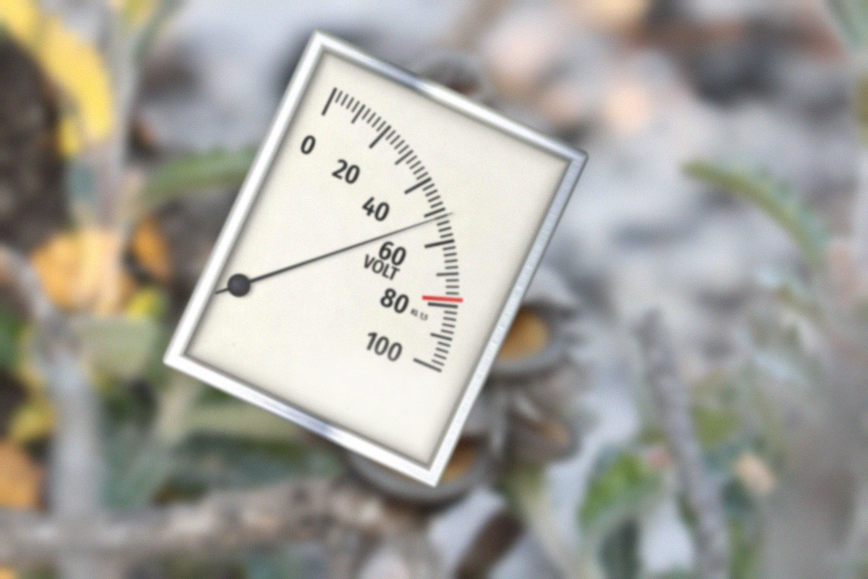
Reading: value=52 unit=V
